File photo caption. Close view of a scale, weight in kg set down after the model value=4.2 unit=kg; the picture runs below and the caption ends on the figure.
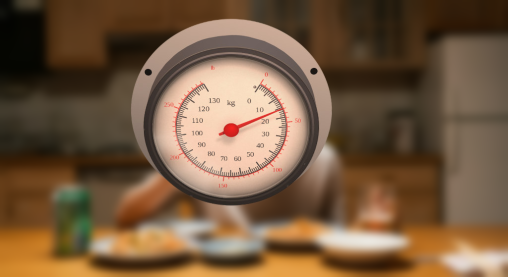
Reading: value=15 unit=kg
